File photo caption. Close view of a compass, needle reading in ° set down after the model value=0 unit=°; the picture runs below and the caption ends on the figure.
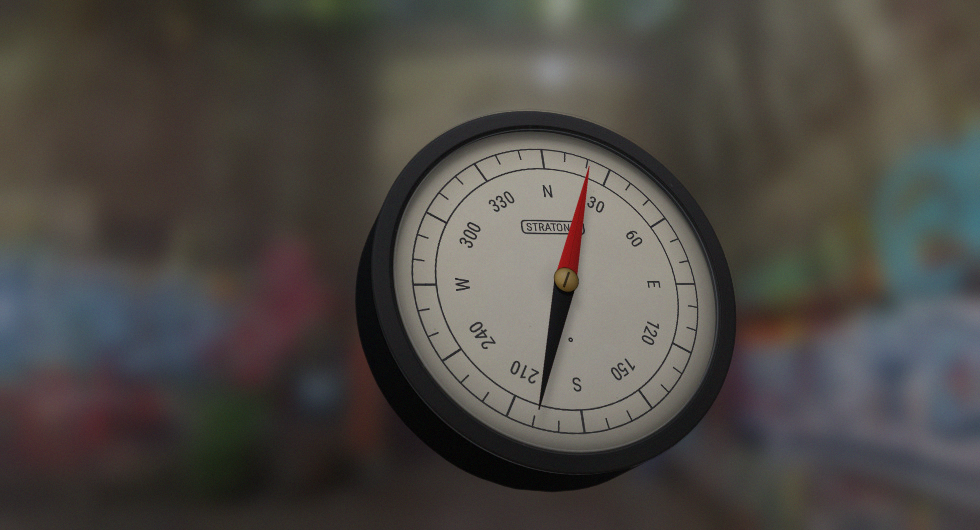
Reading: value=20 unit=°
